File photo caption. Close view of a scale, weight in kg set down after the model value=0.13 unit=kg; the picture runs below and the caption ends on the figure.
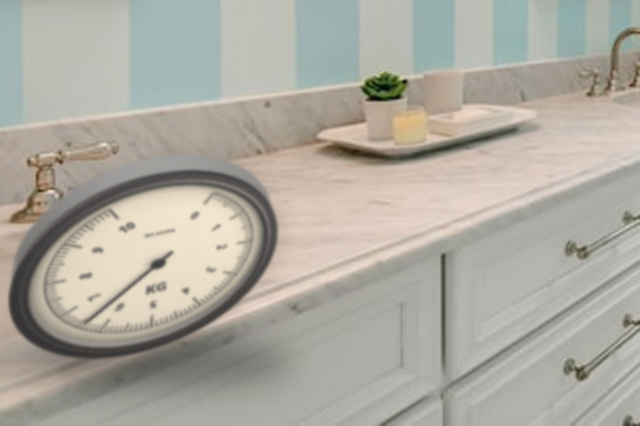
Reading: value=6.5 unit=kg
